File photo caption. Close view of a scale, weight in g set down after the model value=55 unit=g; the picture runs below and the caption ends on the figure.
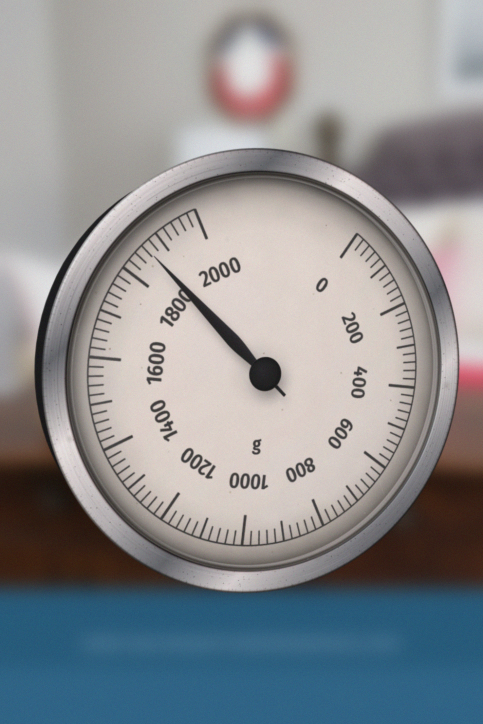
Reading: value=1860 unit=g
